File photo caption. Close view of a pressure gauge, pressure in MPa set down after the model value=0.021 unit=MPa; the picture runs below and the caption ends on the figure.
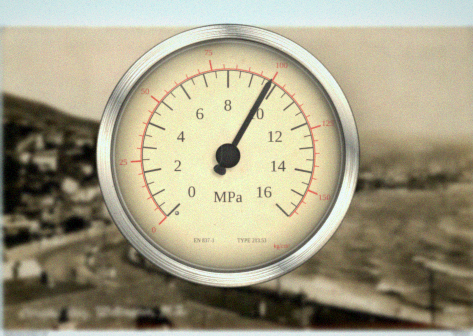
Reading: value=9.75 unit=MPa
